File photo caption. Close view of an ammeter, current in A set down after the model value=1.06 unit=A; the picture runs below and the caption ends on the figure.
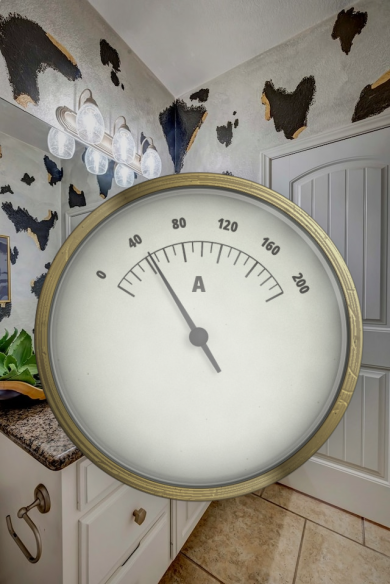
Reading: value=45 unit=A
